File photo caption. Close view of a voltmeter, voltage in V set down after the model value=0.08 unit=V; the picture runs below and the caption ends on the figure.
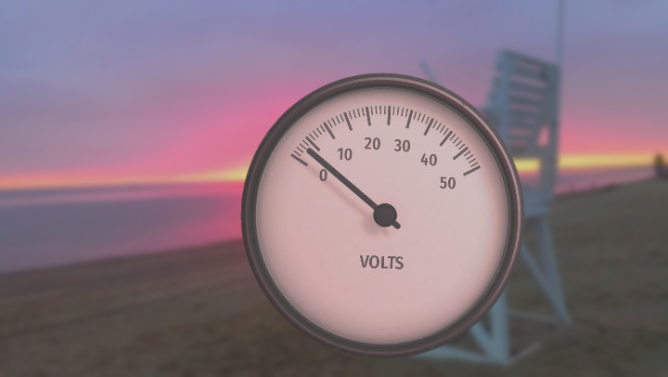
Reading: value=3 unit=V
